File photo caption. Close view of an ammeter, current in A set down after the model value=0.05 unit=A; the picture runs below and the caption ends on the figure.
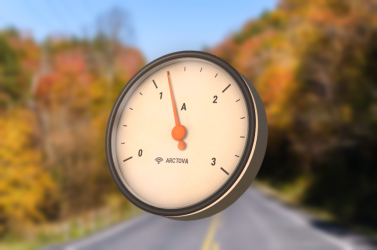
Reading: value=1.2 unit=A
